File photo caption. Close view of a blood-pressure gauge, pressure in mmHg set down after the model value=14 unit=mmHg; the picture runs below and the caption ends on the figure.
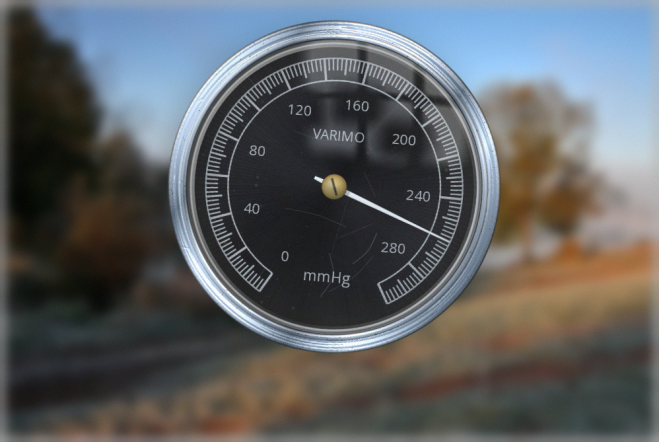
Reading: value=260 unit=mmHg
